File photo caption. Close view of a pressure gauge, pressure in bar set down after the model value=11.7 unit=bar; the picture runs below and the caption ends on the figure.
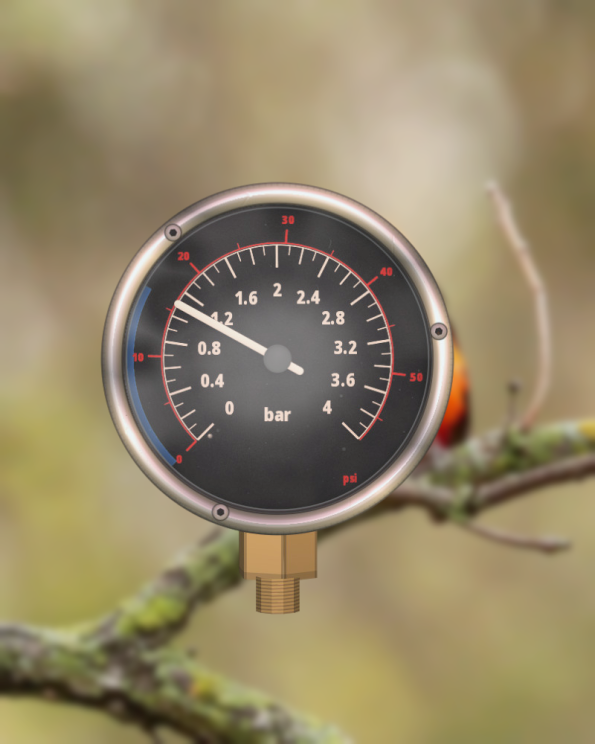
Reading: value=1.1 unit=bar
